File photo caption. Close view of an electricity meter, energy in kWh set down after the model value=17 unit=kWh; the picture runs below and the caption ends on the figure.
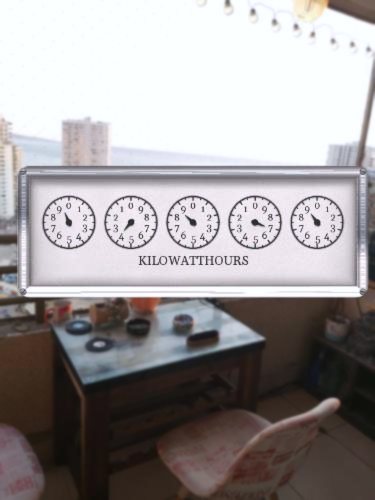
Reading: value=93869 unit=kWh
